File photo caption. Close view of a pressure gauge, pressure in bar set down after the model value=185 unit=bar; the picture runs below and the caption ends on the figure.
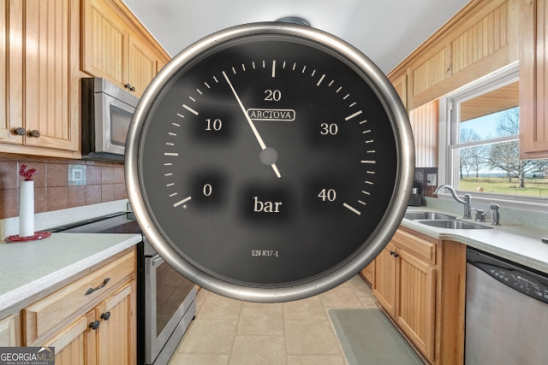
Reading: value=15 unit=bar
